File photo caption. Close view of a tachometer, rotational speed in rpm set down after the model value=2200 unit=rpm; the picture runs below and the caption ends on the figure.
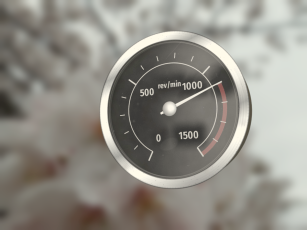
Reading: value=1100 unit=rpm
